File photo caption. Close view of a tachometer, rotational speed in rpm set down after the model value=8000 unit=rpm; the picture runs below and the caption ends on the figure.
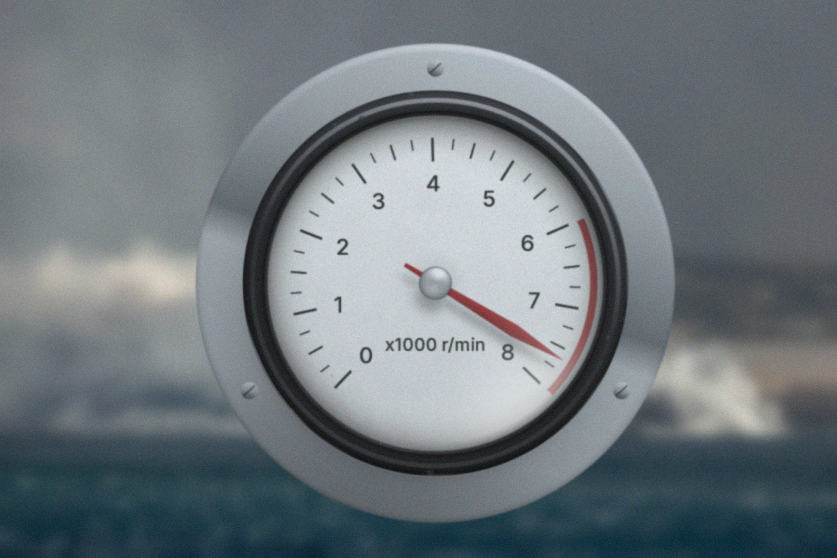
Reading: value=7625 unit=rpm
